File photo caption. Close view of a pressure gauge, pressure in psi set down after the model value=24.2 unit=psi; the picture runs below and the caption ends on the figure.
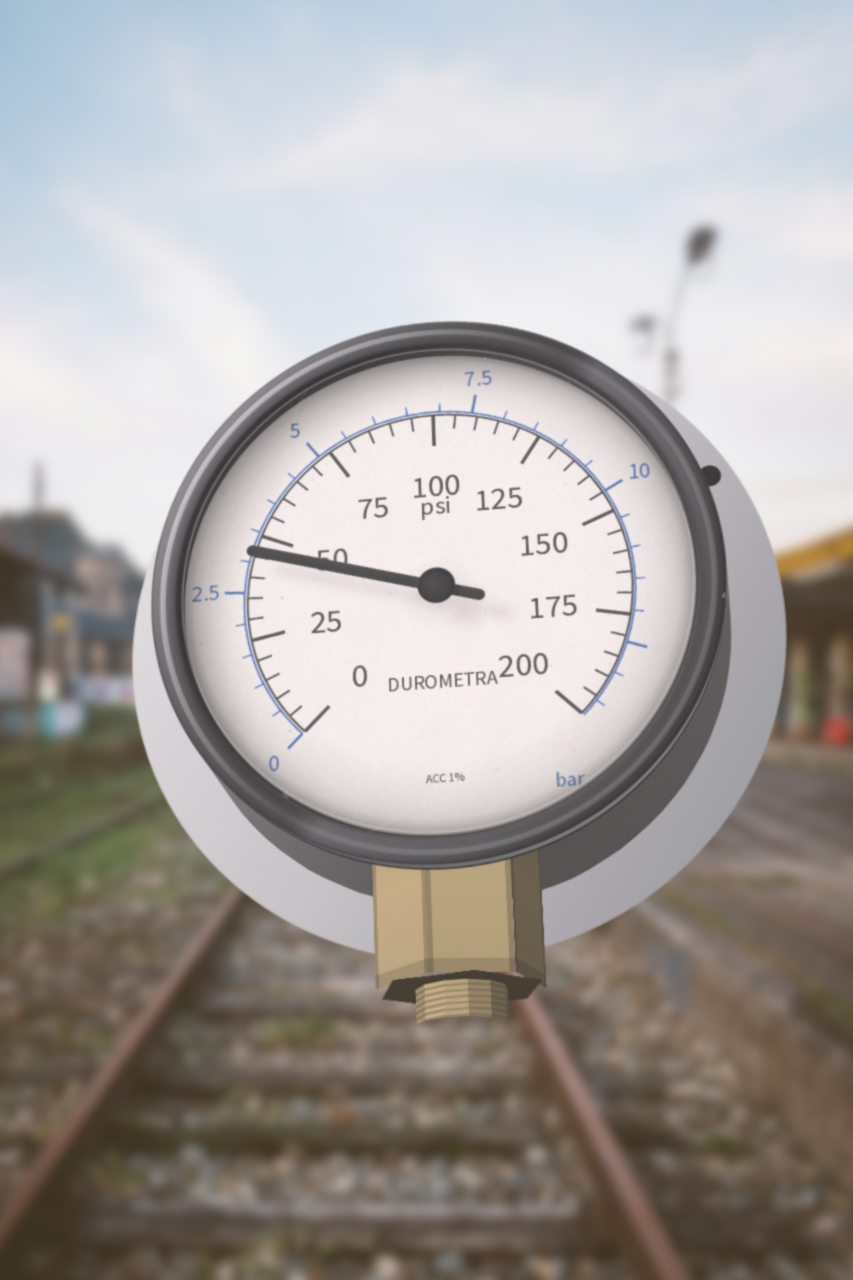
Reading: value=45 unit=psi
